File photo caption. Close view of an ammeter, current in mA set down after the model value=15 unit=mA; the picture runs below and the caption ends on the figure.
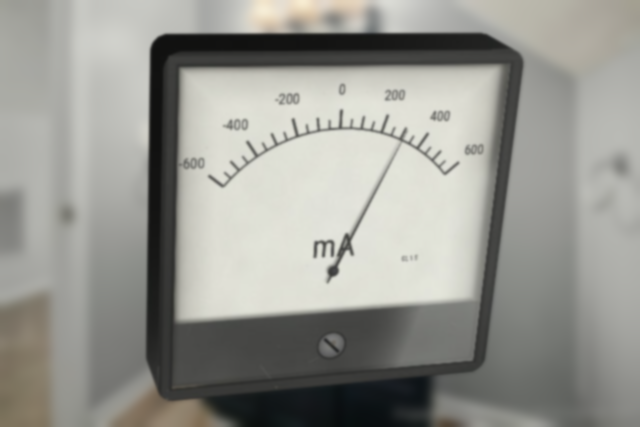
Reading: value=300 unit=mA
